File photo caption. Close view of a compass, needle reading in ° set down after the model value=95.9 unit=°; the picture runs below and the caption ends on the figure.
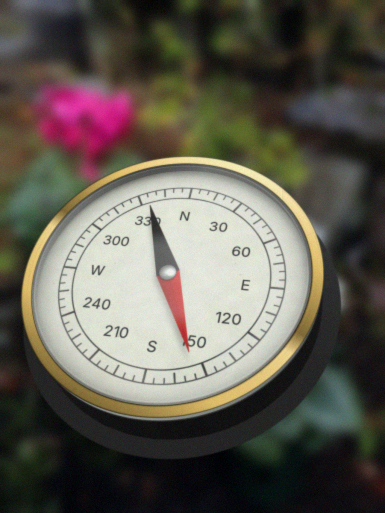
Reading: value=155 unit=°
